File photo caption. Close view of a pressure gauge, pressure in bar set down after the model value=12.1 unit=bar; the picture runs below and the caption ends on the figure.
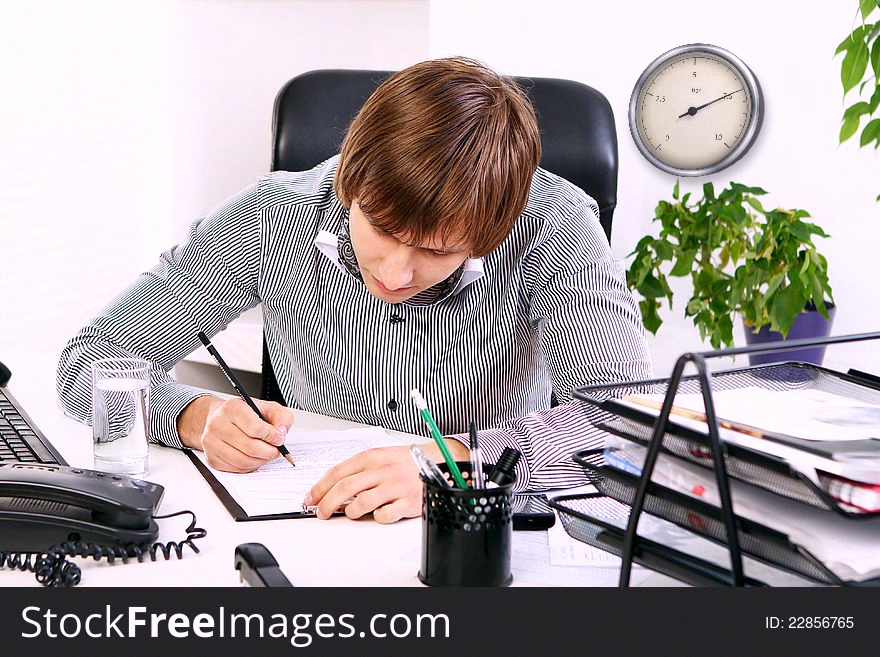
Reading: value=7.5 unit=bar
